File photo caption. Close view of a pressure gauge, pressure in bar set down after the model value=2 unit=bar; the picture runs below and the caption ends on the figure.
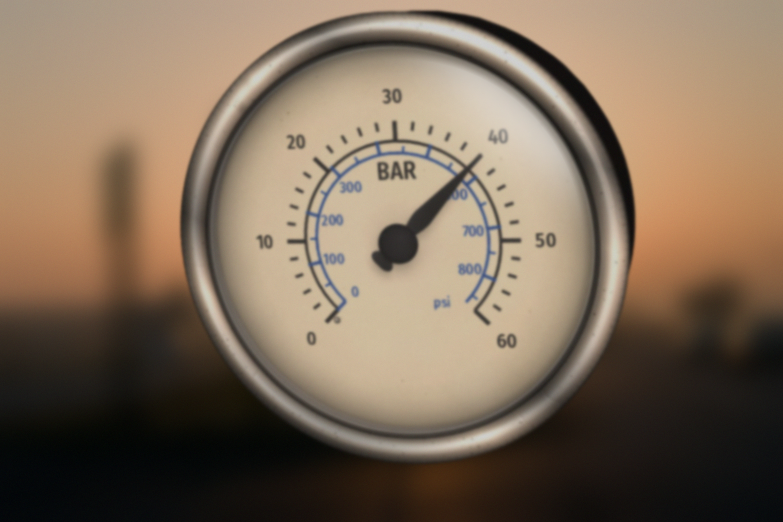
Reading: value=40 unit=bar
